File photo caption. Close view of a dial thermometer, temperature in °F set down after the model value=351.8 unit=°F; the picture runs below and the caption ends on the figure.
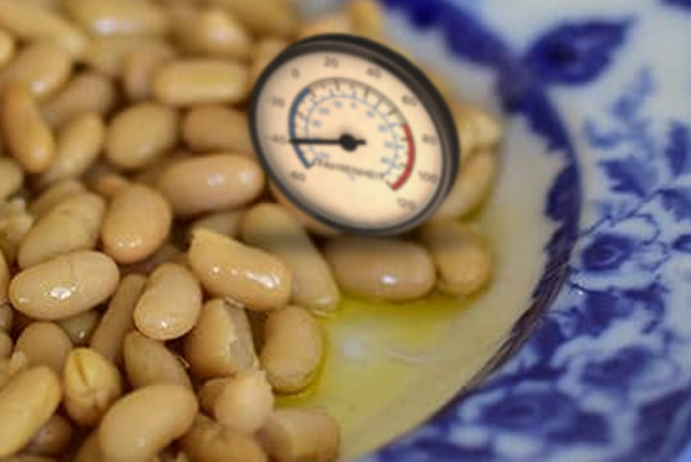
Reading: value=-40 unit=°F
